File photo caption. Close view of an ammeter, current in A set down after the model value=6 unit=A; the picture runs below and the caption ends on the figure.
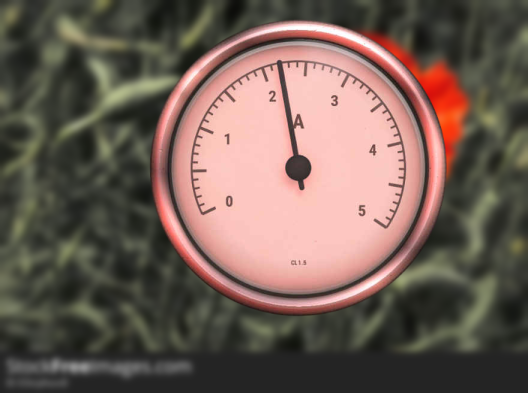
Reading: value=2.2 unit=A
